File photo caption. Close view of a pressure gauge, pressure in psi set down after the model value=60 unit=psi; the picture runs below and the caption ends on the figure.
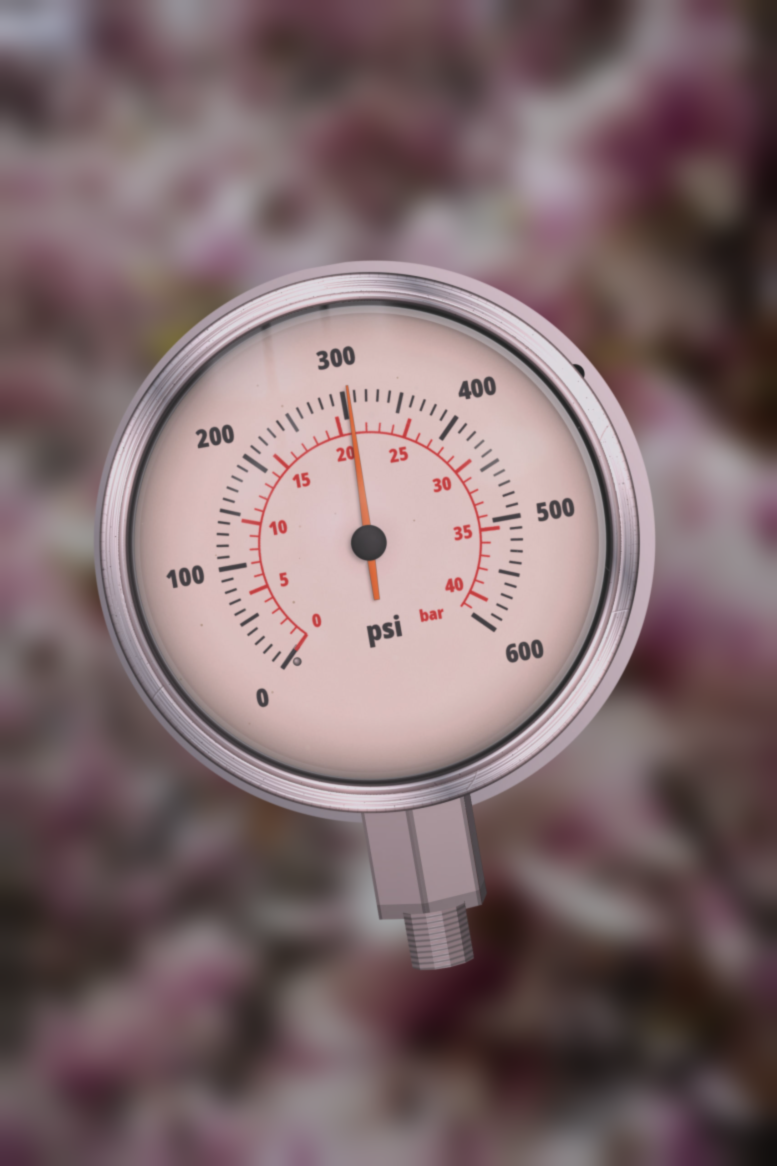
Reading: value=305 unit=psi
